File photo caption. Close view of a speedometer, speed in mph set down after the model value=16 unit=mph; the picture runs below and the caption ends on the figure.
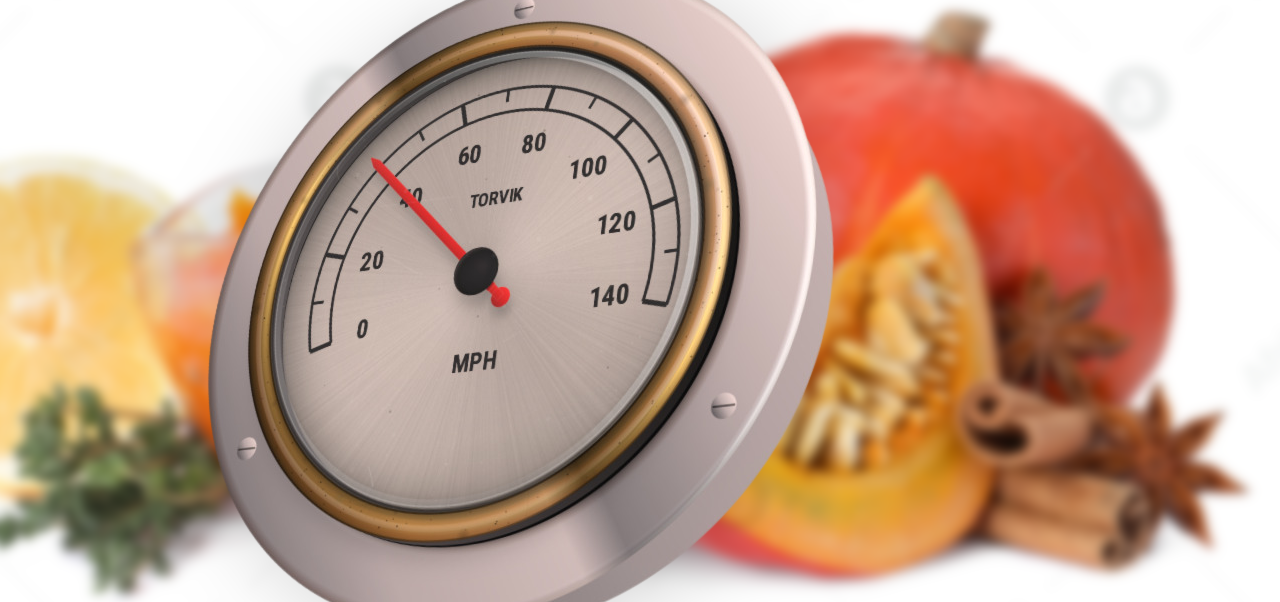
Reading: value=40 unit=mph
